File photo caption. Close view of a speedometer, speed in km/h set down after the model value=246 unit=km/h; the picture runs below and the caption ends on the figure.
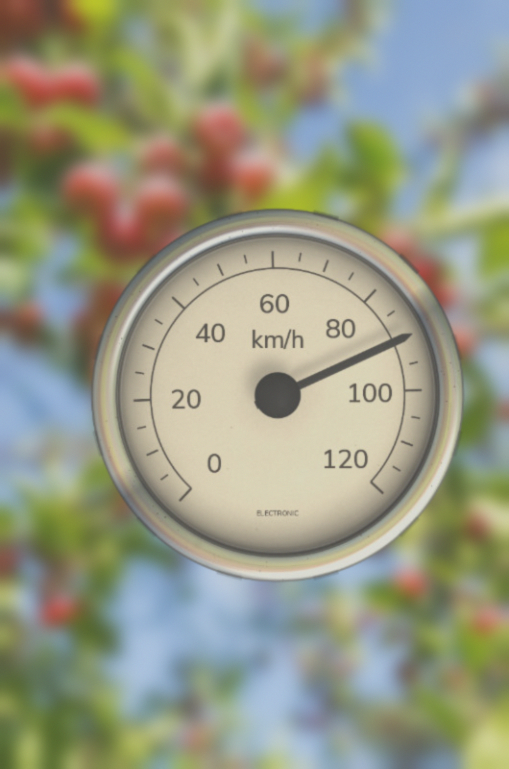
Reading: value=90 unit=km/h
